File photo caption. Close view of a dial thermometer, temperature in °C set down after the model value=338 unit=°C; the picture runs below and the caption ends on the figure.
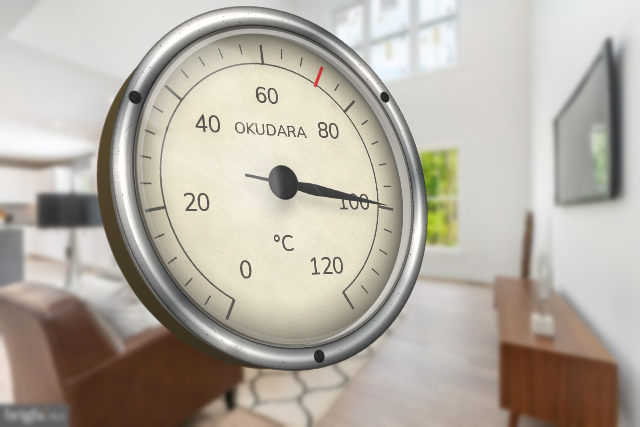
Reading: value=100 unit=°C
